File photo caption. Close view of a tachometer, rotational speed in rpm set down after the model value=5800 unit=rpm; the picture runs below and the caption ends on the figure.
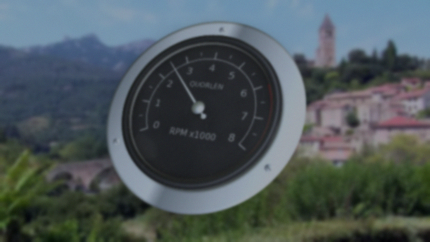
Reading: value=2500 unit=rpm
